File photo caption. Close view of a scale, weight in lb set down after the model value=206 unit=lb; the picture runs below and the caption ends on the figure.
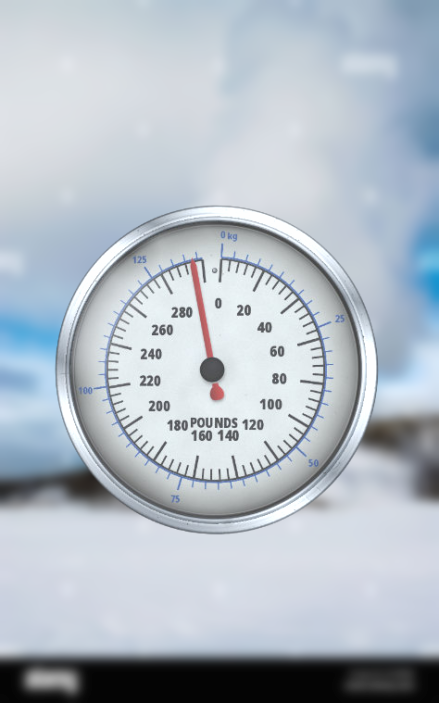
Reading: value=296 unit=lb
